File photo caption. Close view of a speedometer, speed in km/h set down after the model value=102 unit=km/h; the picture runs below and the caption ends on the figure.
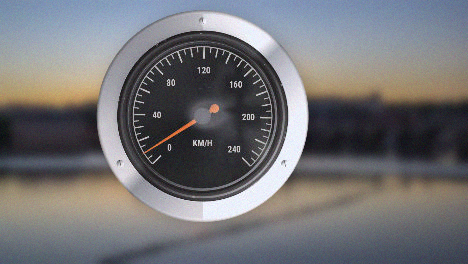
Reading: value=10 unit=km/h
